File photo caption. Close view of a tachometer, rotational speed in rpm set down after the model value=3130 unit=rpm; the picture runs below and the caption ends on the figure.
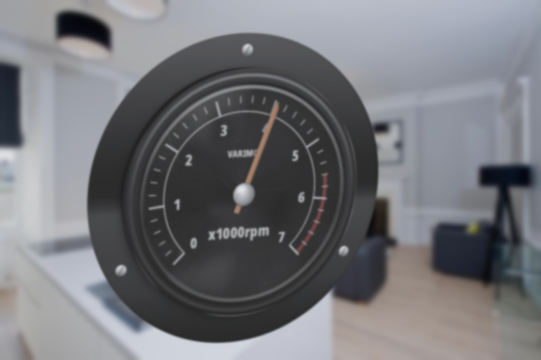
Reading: value=4000 unit=rpm
